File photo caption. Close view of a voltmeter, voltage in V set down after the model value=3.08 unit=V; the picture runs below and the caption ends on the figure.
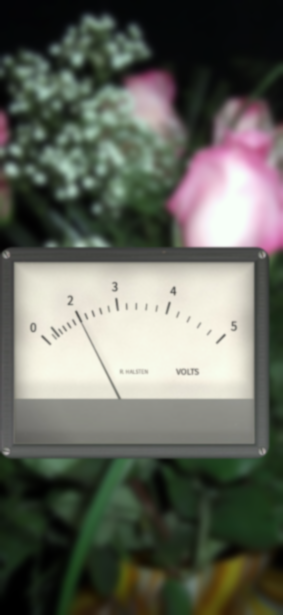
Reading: value=2 unit=V
